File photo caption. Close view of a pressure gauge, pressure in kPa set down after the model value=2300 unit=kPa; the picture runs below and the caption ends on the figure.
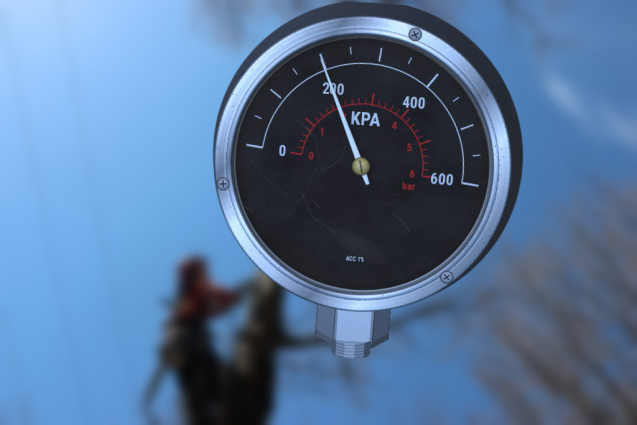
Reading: value=200 unit=kPa
